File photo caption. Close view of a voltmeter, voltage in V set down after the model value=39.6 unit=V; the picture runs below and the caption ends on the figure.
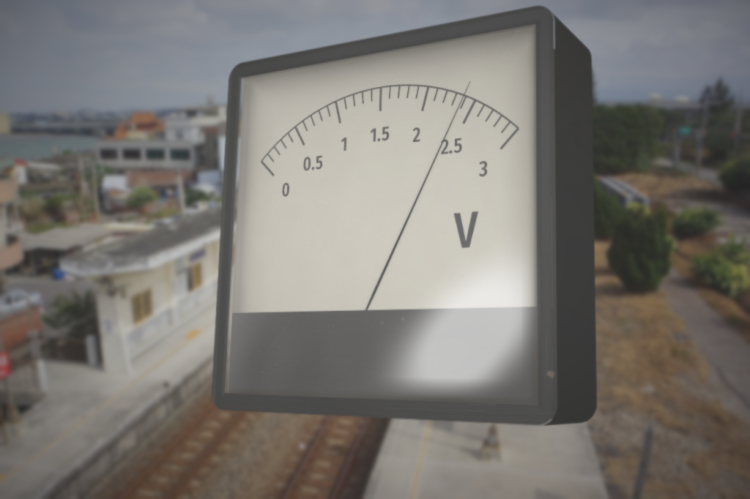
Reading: value=2.4 unit=V
